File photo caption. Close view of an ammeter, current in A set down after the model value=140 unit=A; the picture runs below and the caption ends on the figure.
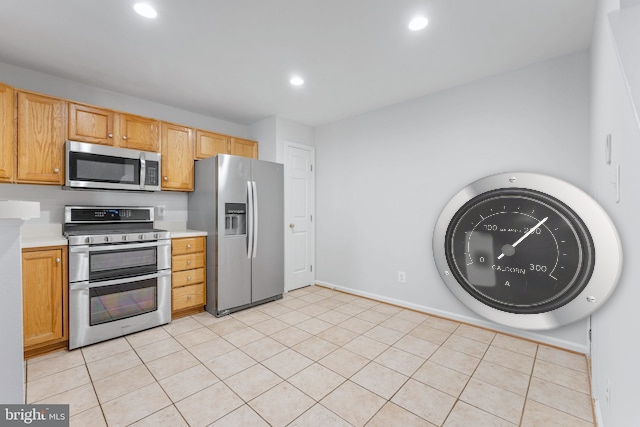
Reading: value=200 unit=A
